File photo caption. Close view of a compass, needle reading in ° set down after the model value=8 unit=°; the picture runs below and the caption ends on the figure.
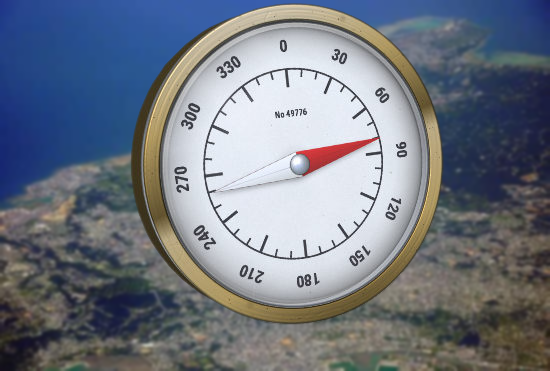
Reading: value=80 unit=°
